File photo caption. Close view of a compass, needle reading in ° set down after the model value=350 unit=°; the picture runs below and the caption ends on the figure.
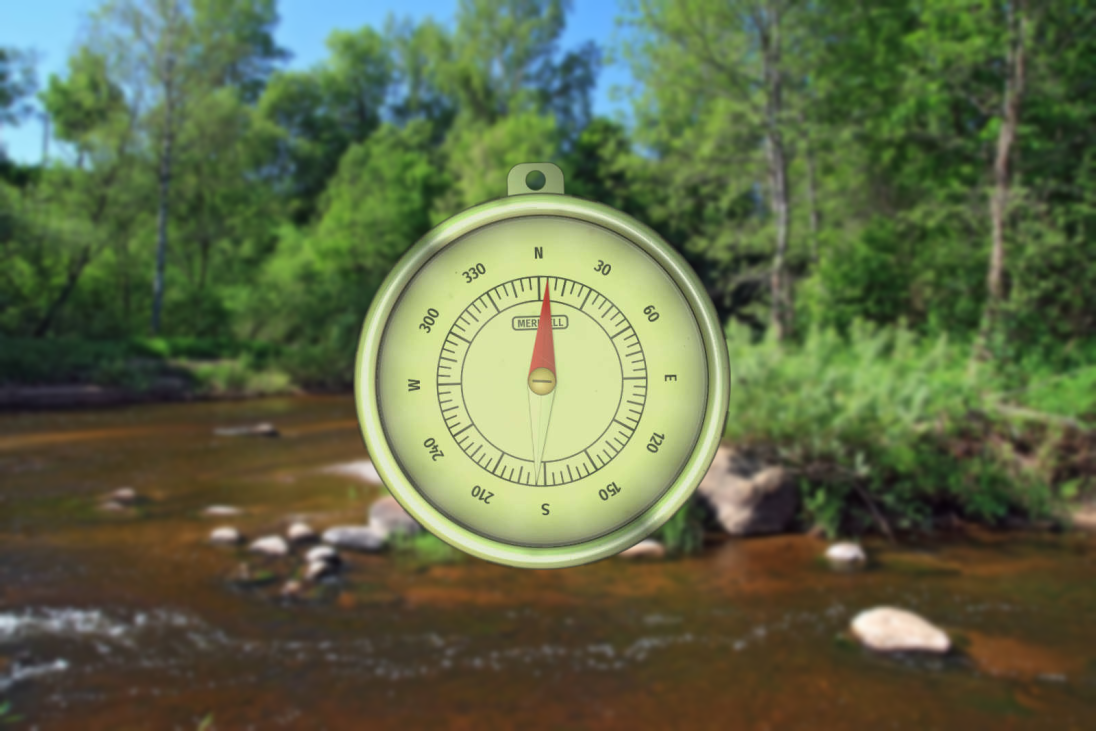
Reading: value=5 unit=°
